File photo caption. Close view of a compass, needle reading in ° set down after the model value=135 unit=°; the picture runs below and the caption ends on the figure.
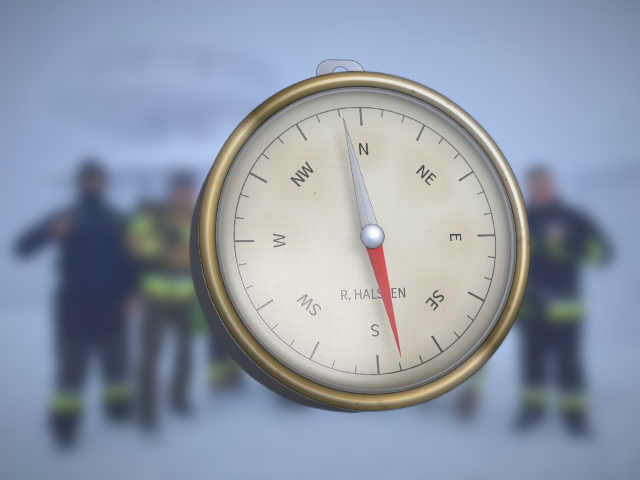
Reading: value=170 unit=°
